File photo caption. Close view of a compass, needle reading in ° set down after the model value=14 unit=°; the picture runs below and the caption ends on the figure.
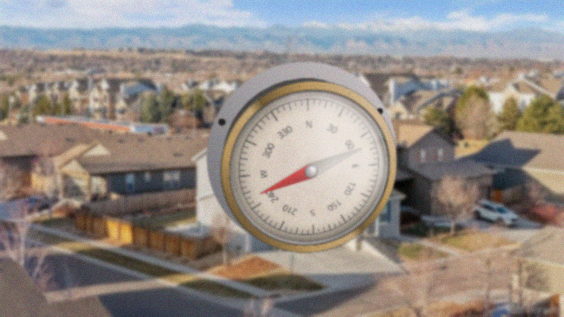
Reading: value=250 unit=°
